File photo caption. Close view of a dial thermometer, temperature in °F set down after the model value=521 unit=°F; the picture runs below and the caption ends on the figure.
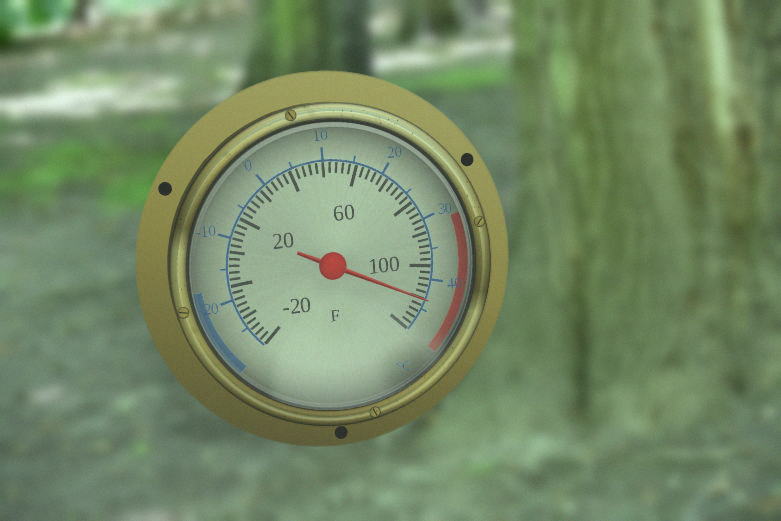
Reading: value=110 unit=°F
